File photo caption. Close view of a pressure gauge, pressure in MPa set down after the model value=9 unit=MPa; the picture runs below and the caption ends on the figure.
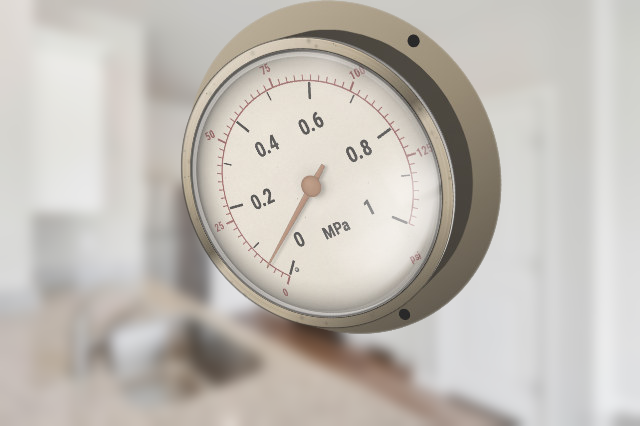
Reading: value=0.05 unit=MPa
